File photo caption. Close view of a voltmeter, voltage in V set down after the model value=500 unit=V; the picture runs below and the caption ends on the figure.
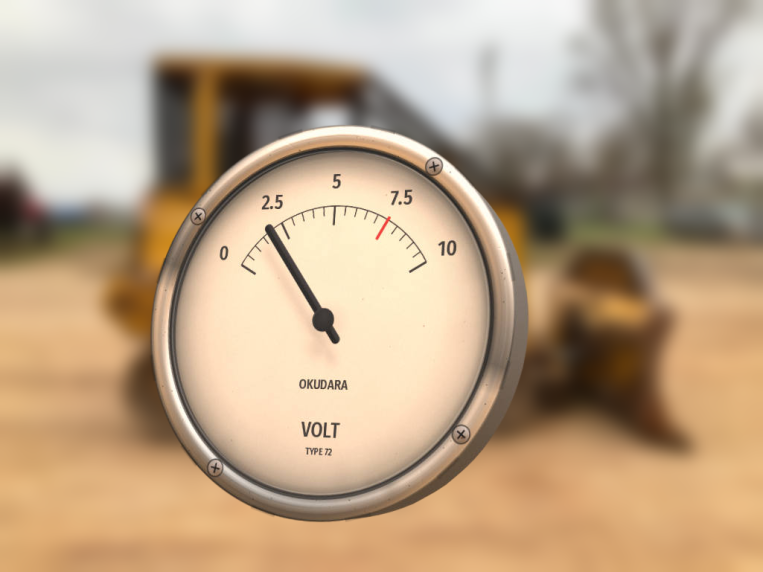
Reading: value=2 unit=V
